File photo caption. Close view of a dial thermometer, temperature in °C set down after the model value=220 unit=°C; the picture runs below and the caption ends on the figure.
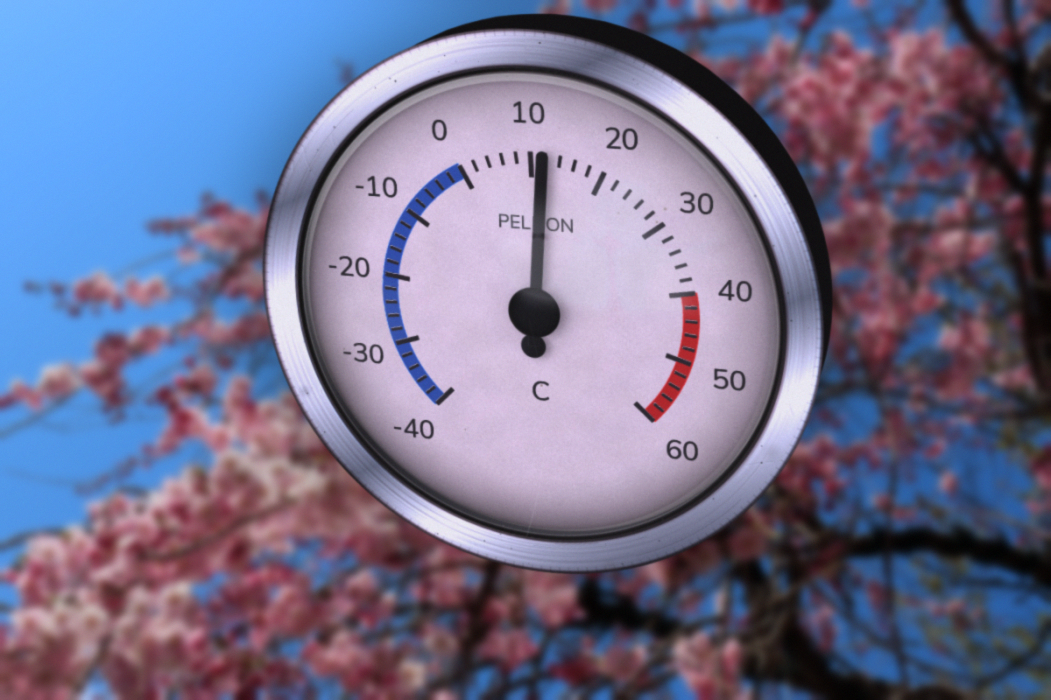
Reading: value=12 unit=°C
